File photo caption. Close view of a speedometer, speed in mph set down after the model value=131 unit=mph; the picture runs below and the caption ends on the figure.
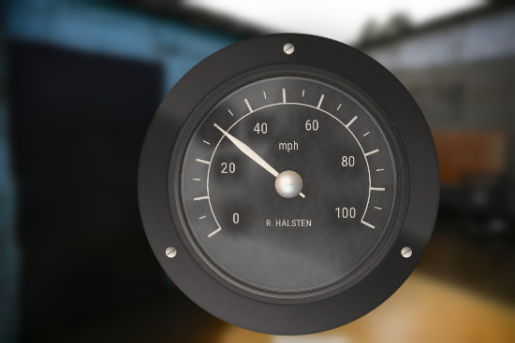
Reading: value=30 unit=mph
